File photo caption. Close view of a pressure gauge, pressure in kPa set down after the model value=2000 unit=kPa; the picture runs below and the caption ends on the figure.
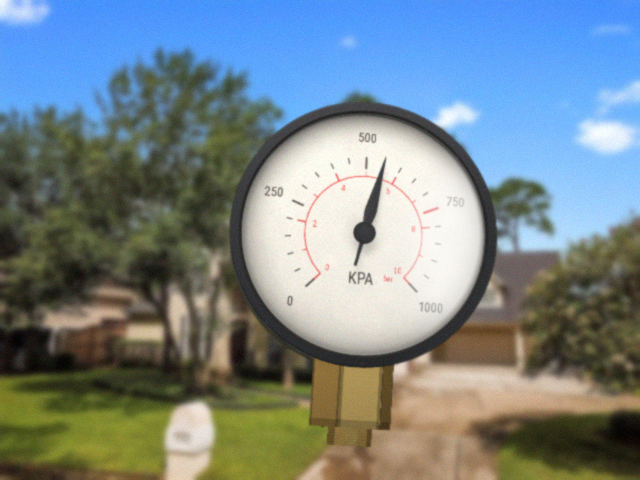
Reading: value=550 unit=kPa
